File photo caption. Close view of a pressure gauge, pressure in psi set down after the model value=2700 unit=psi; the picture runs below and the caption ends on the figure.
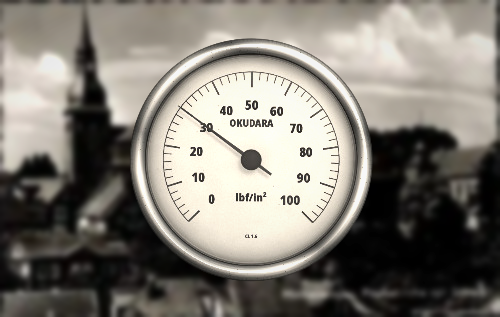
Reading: value=30 unit=psi
